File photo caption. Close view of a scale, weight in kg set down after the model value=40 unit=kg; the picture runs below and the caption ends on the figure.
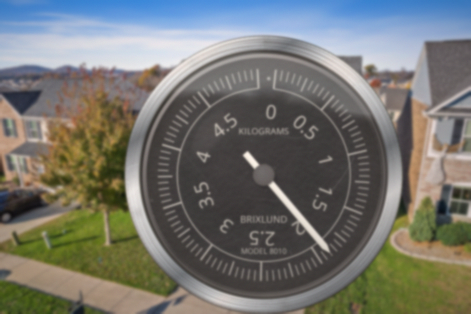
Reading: value=1.9 unit=kg
